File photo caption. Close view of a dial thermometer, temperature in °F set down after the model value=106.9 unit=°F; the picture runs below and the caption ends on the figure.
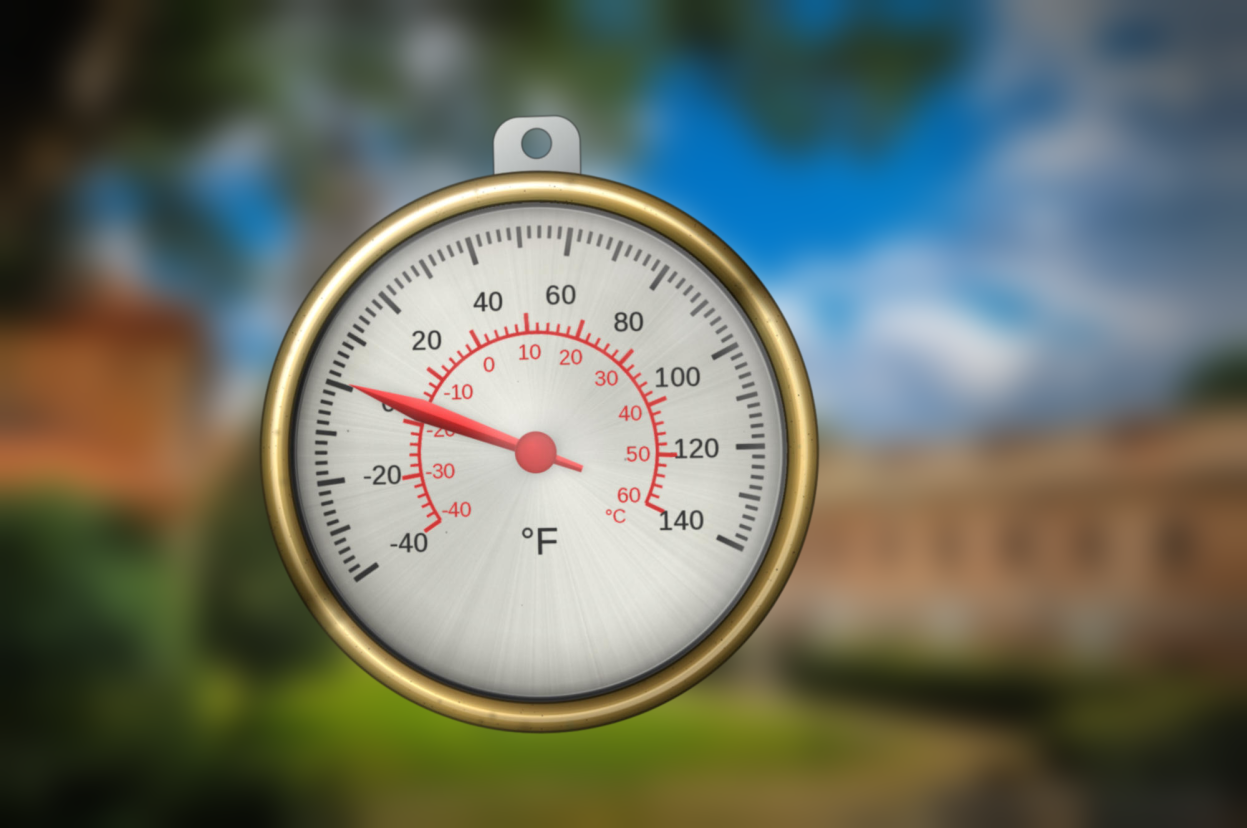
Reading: value=1 unit=°F
